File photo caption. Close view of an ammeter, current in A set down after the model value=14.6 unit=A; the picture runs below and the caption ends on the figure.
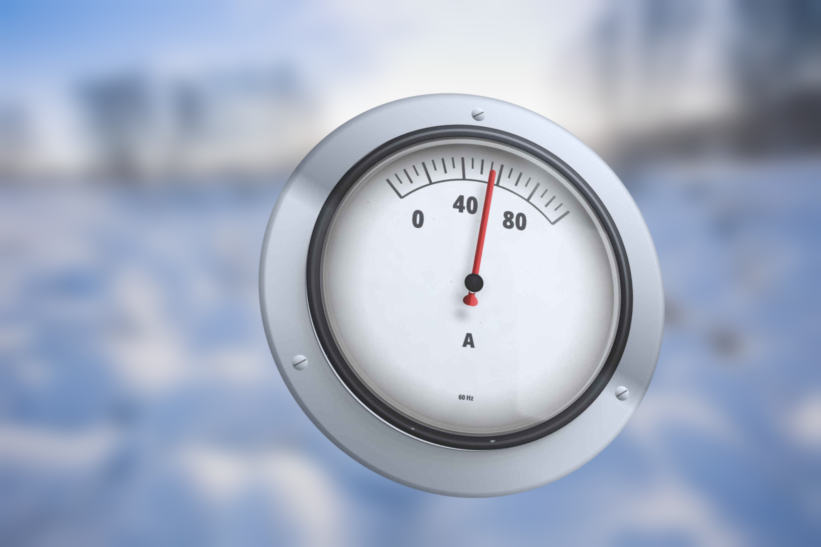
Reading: value=55 unit=A
